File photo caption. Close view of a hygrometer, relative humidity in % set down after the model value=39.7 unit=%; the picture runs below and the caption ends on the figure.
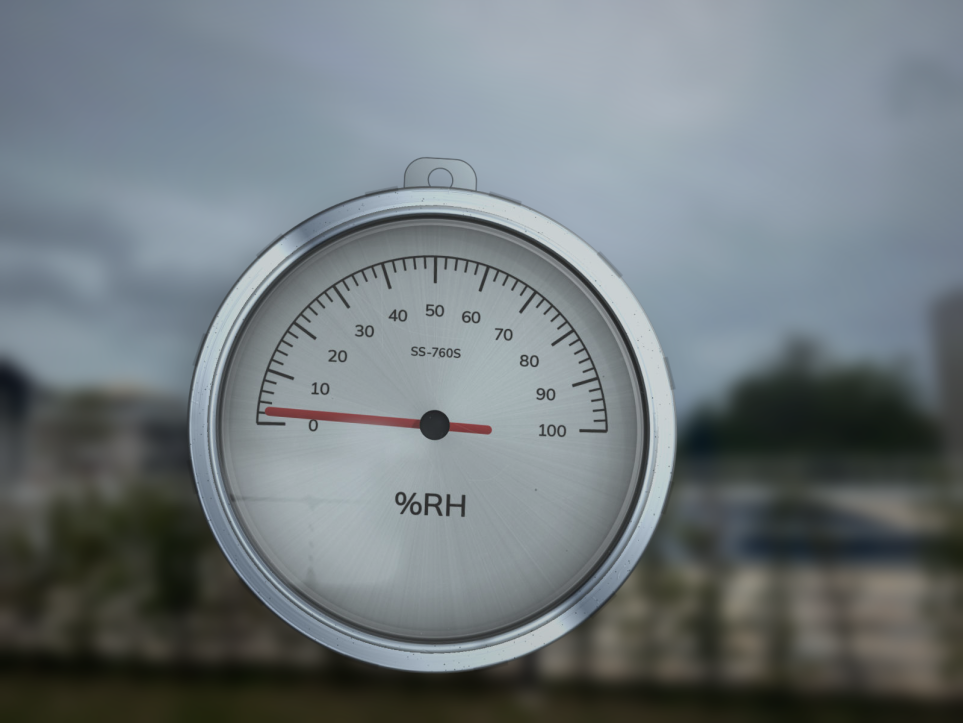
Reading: value=2 unit=%
